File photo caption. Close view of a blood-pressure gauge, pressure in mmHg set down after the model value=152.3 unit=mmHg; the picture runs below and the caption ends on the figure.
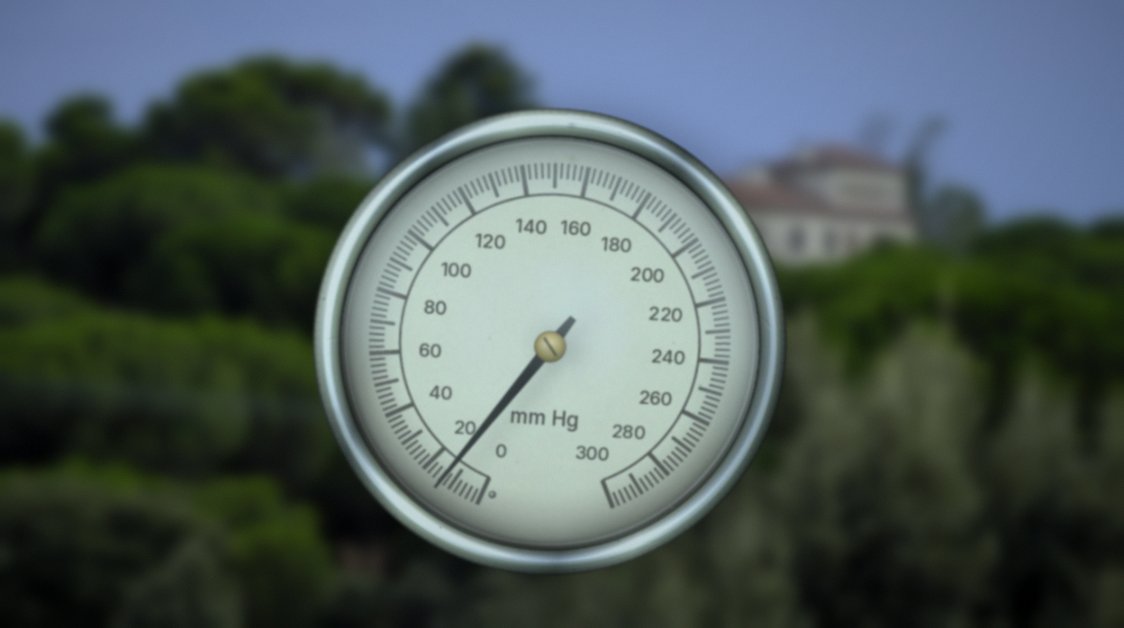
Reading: value=14 unit=mmHg
